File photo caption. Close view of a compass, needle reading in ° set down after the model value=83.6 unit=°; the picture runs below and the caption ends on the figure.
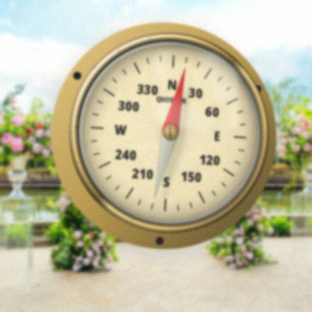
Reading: value=10 unit=°
